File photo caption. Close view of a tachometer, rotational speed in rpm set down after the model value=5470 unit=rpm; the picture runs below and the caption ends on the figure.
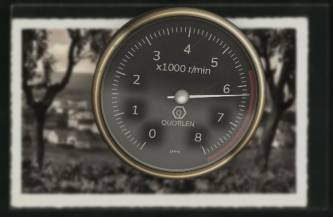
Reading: value=6200 unit=rpm
